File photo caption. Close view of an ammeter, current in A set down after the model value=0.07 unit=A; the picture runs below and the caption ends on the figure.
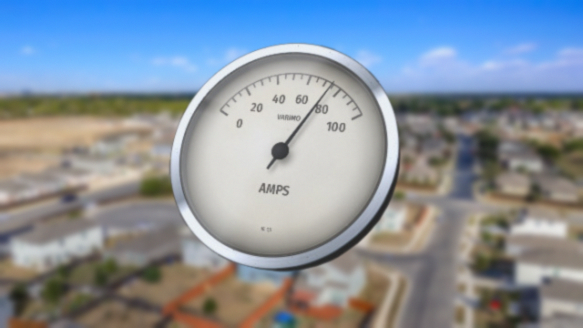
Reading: value=75 unit=A
